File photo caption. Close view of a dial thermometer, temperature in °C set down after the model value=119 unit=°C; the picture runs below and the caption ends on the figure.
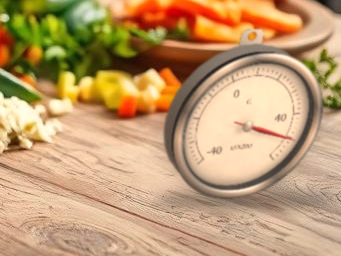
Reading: value=50 unit=°C
